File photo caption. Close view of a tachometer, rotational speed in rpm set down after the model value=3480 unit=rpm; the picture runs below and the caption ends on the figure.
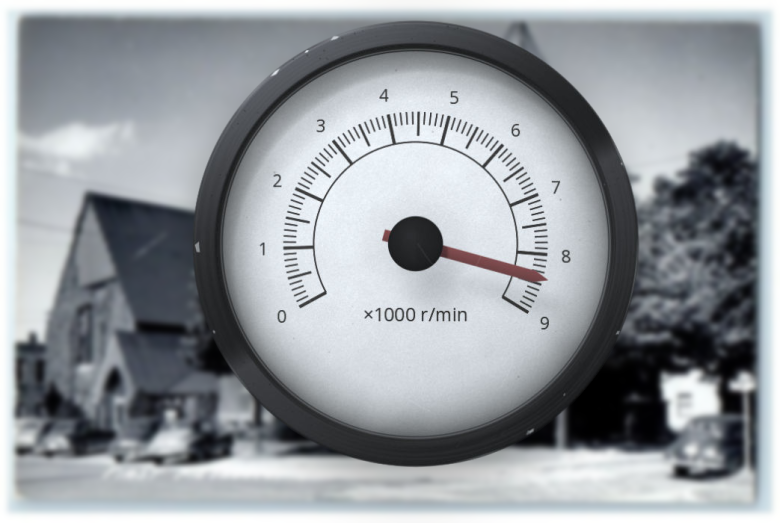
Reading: value=8400 unit=rpm
